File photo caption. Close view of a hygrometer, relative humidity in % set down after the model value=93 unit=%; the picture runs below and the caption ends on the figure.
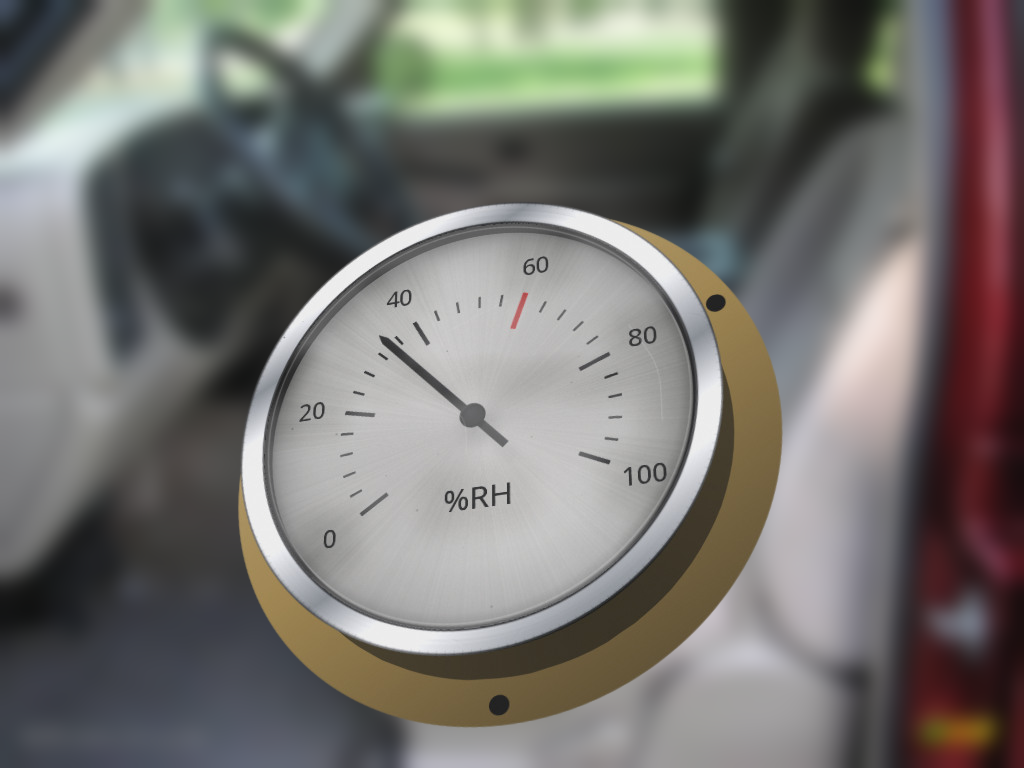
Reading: value=34 unit=%
